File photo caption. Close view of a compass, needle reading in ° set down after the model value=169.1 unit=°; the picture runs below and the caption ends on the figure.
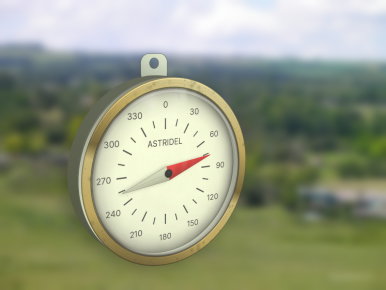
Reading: value=75 unit=°
